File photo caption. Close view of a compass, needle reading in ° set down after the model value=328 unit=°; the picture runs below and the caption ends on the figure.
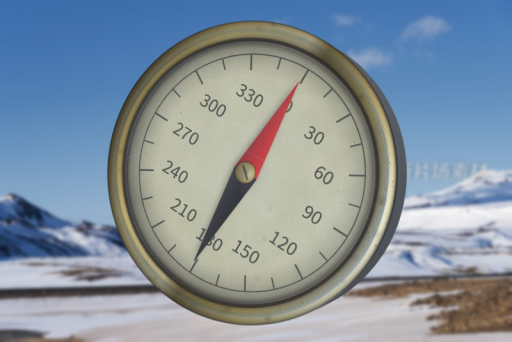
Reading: value=0 unit=°
